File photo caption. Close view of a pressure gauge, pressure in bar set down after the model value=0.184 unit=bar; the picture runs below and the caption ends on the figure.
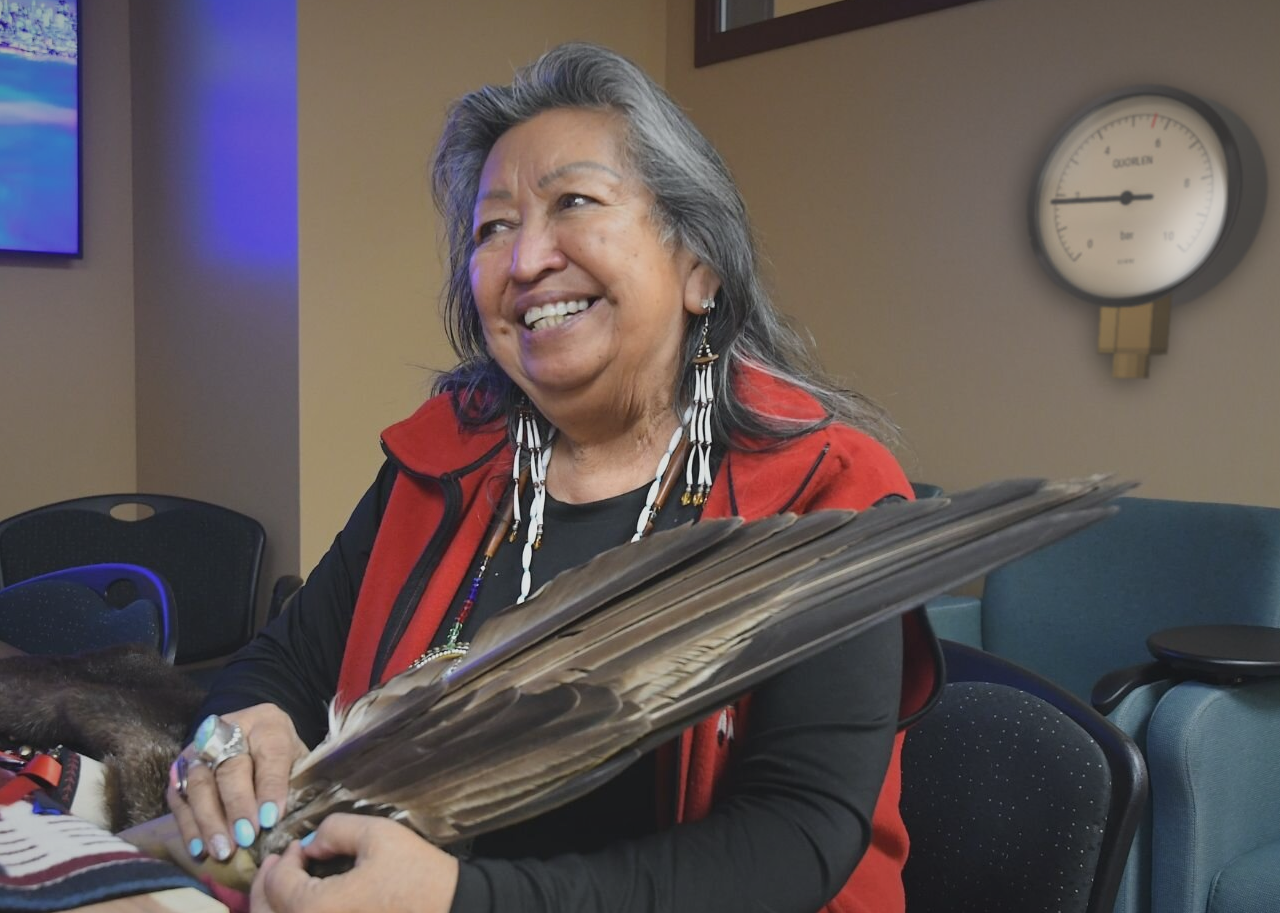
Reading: value=1.8 unit=bar
